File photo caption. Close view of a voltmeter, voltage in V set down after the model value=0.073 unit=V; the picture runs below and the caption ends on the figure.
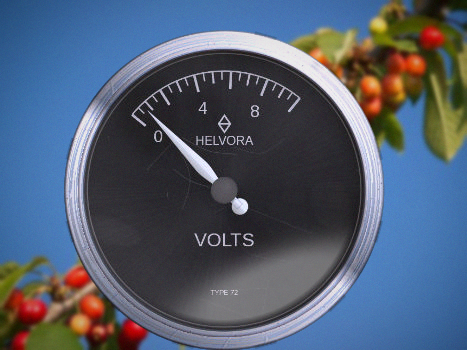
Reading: value=0.75 unit=V
